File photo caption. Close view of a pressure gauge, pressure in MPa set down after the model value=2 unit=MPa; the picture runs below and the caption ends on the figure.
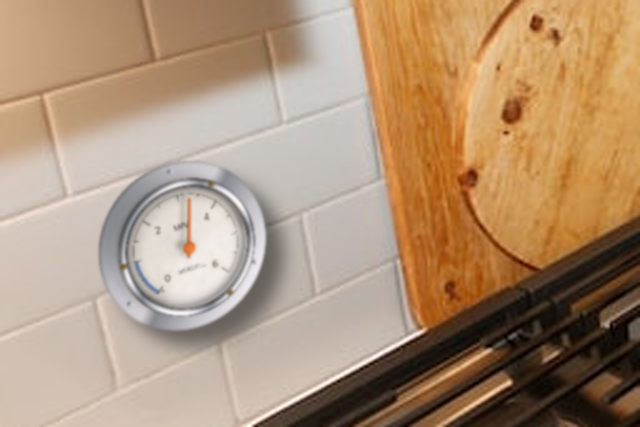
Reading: value=3.25 unit=MPa
